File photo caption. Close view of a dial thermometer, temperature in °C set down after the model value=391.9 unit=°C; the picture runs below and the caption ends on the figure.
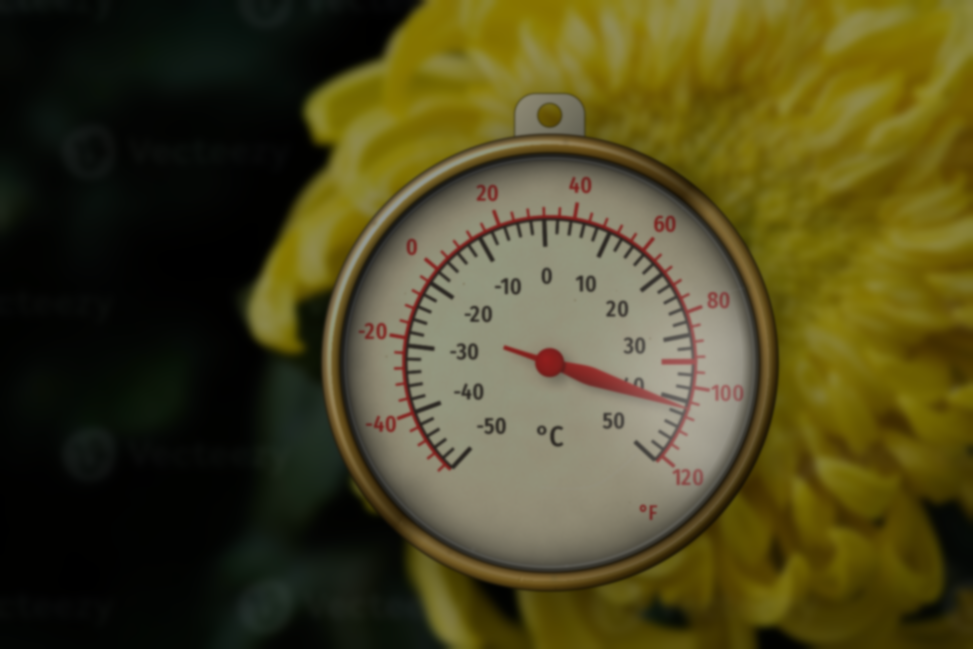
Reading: value=41 unit=°C
